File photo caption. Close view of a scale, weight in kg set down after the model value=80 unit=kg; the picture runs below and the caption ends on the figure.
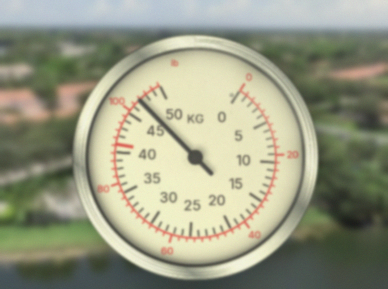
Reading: value=47 unit=kg
